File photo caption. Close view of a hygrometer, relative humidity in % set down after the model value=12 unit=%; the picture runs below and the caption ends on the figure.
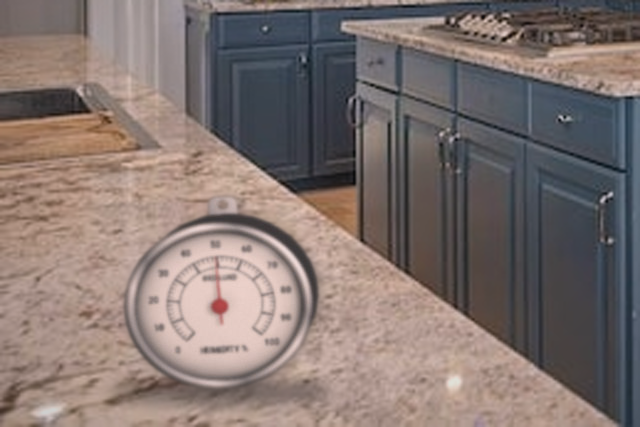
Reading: value=50 unit=%
